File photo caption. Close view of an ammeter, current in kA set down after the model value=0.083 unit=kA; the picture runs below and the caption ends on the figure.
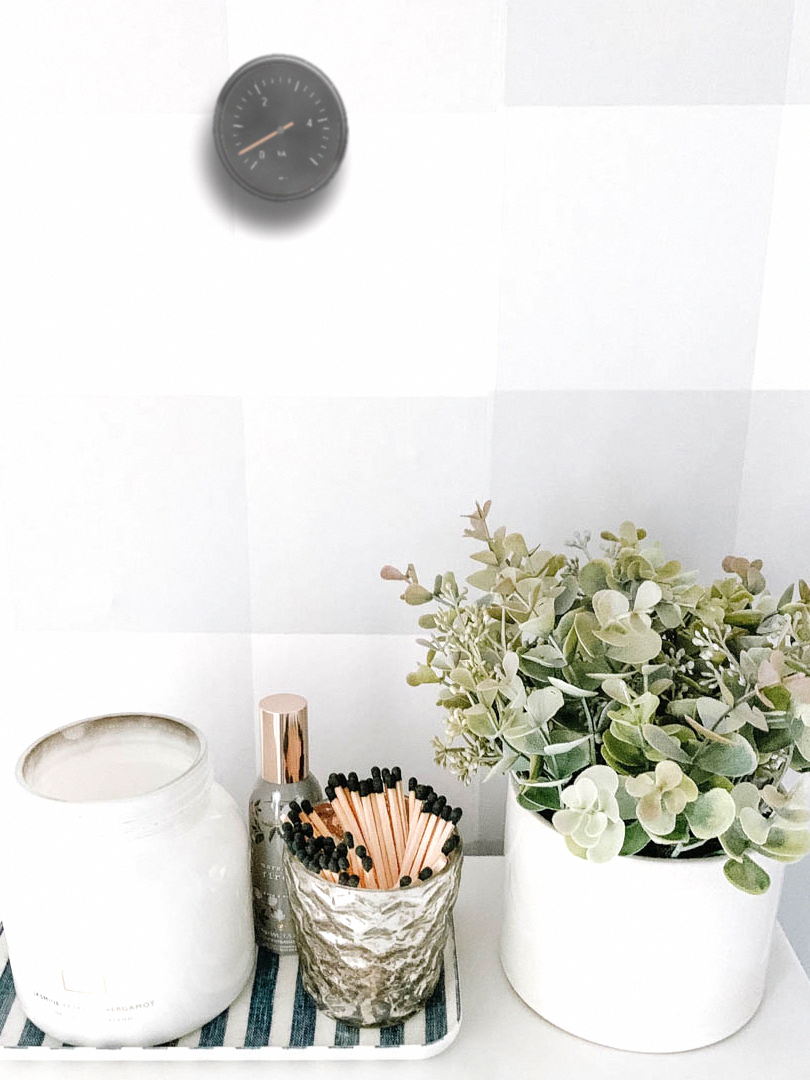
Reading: value=0.4 unit=kA
